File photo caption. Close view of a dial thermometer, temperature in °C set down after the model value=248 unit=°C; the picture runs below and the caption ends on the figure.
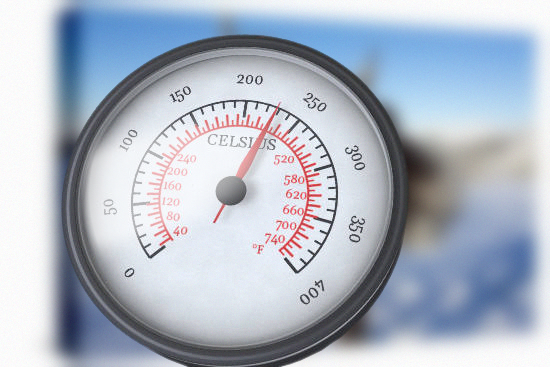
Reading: value=230 unit=°C
